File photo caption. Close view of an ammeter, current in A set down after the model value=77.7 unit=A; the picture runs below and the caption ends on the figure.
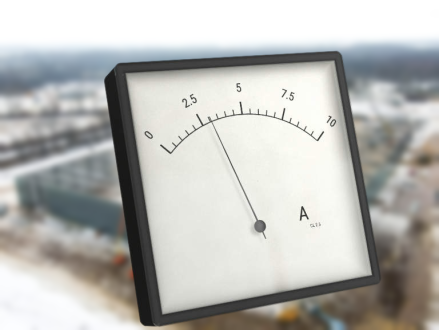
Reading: value=3 unit=A
